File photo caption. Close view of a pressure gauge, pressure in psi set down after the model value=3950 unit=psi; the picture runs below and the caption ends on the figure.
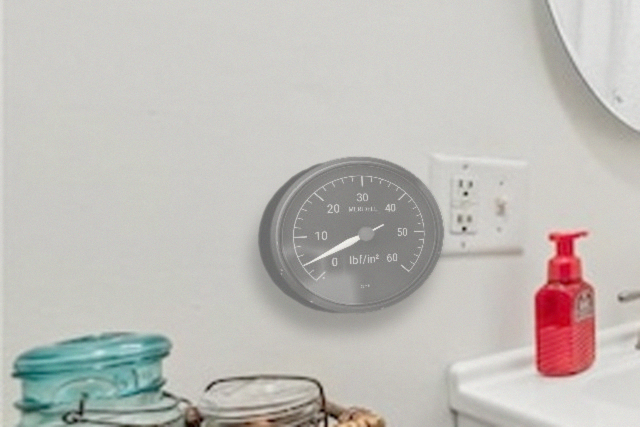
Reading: value=4 unit=psi
